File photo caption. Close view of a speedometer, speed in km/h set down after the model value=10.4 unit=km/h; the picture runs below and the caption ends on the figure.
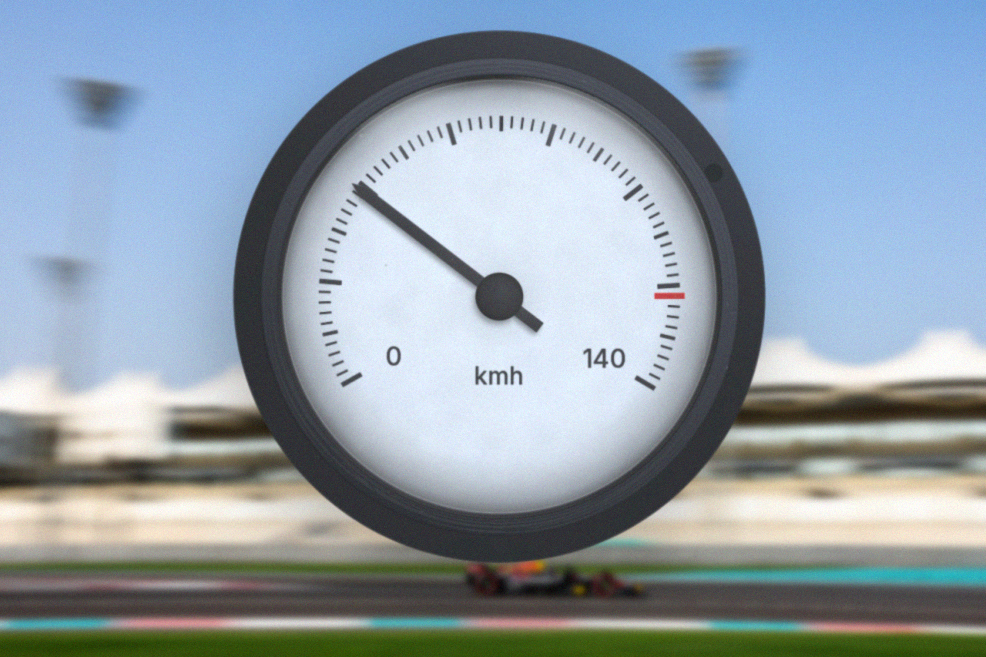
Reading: value=39 unit=km/h
